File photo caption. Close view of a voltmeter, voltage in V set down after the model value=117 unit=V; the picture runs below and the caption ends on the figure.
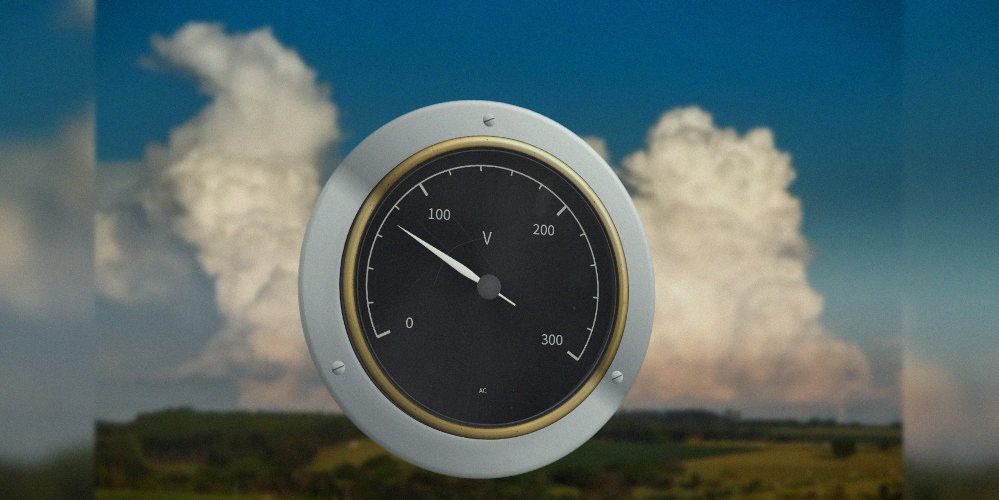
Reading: value=70 unit=V
